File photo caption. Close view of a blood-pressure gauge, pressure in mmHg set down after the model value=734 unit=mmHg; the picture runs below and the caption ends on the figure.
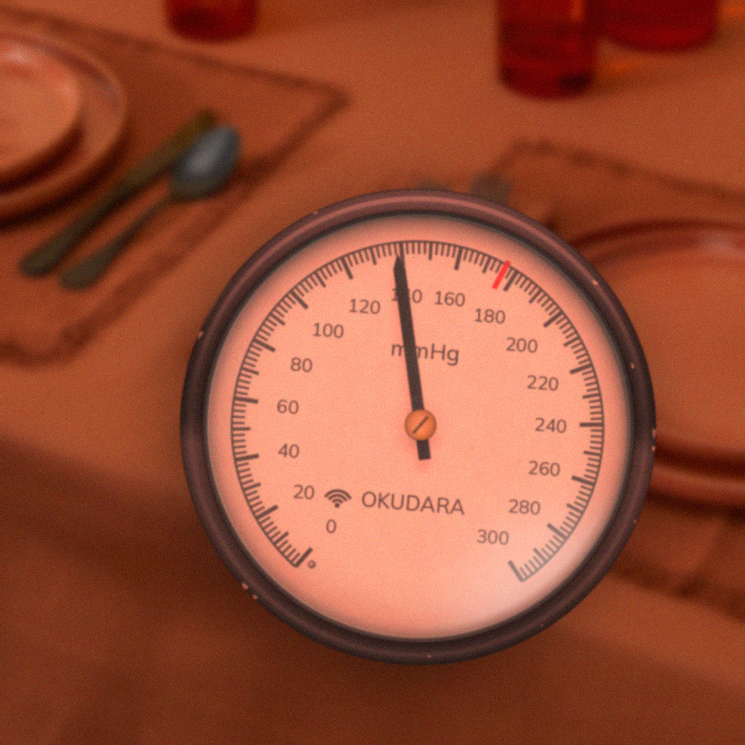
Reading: value=138 unit=mmHg
